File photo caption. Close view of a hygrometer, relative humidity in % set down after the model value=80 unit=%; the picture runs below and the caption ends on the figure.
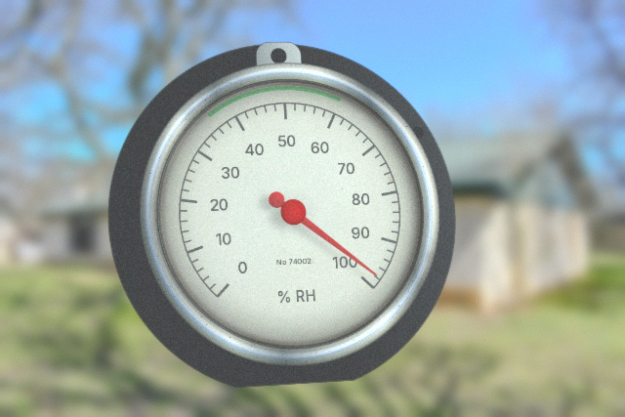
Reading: value=98 unit=%
